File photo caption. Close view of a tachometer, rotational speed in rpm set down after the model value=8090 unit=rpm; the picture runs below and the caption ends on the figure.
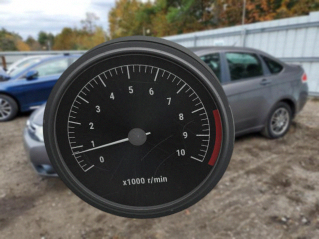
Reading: value=800 unit=rpm
